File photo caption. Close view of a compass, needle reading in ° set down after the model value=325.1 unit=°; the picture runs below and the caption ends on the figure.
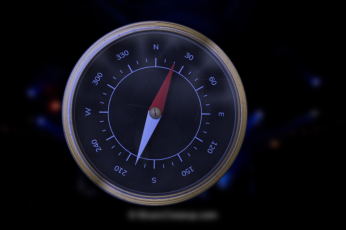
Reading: value=20 unit=°
